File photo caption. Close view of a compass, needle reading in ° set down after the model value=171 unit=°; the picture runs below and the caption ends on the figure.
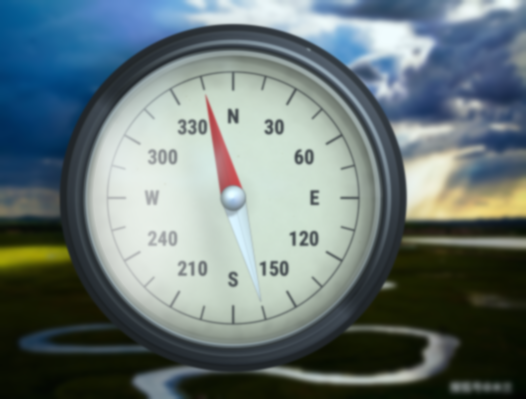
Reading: value=345 unit=°
